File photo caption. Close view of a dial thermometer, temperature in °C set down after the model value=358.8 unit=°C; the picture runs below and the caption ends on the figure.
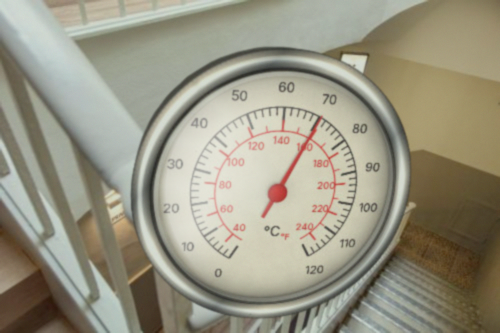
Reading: value=70 unit=°C
